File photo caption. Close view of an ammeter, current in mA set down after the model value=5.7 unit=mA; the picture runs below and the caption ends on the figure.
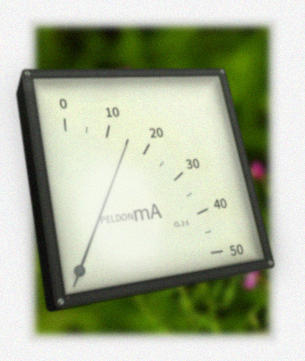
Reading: value=15 unit=mA
